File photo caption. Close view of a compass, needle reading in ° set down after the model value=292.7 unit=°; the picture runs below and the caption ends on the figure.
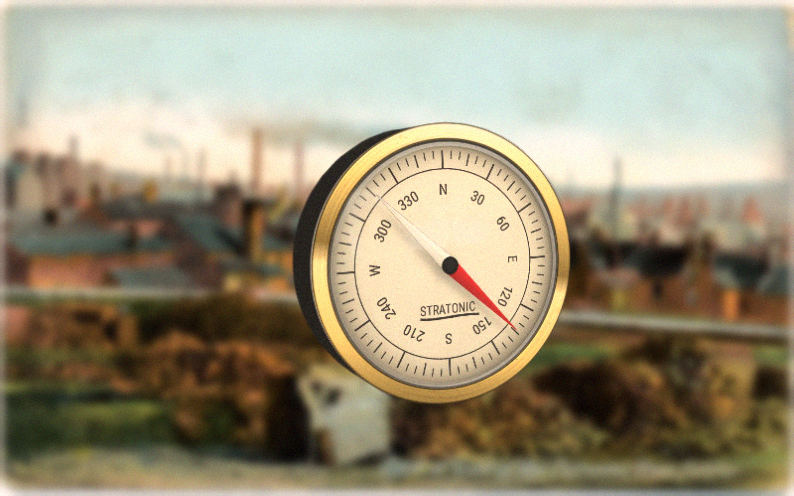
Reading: value=135 unit=°
